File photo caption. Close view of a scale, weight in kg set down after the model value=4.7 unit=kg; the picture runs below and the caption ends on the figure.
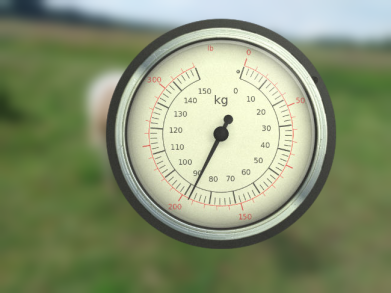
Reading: value=88 unit=kg
